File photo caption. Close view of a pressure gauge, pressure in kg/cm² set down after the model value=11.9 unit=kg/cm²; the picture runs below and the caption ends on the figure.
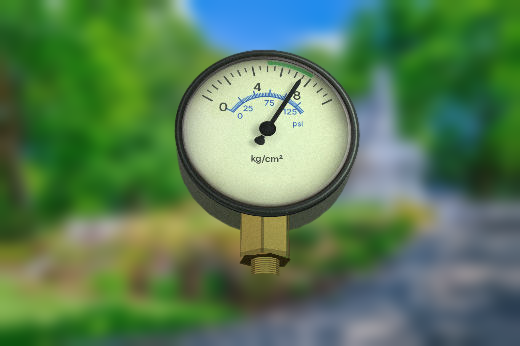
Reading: value=7.5 unit=kg/cm²
